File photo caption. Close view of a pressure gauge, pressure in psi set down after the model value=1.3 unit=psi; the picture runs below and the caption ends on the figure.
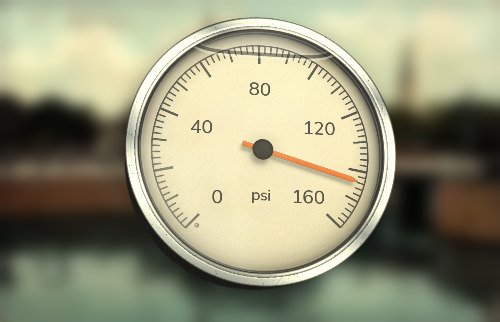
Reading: value=144 unit=psi
